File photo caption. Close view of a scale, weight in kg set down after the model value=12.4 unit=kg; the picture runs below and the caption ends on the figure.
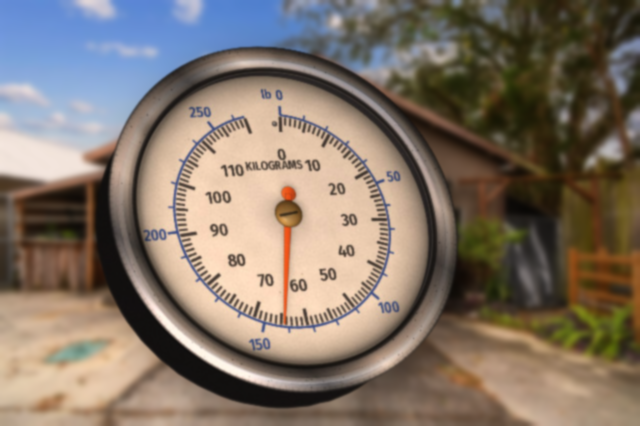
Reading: value=65 unit=kg
